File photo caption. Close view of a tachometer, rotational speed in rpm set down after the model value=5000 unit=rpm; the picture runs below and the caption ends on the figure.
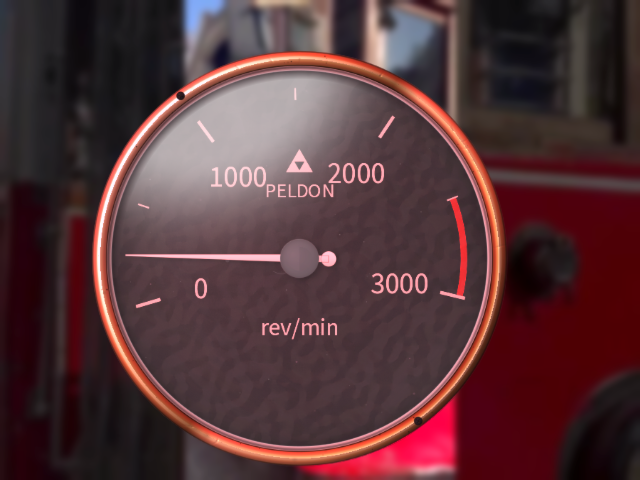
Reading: value=250 unit=rpm
